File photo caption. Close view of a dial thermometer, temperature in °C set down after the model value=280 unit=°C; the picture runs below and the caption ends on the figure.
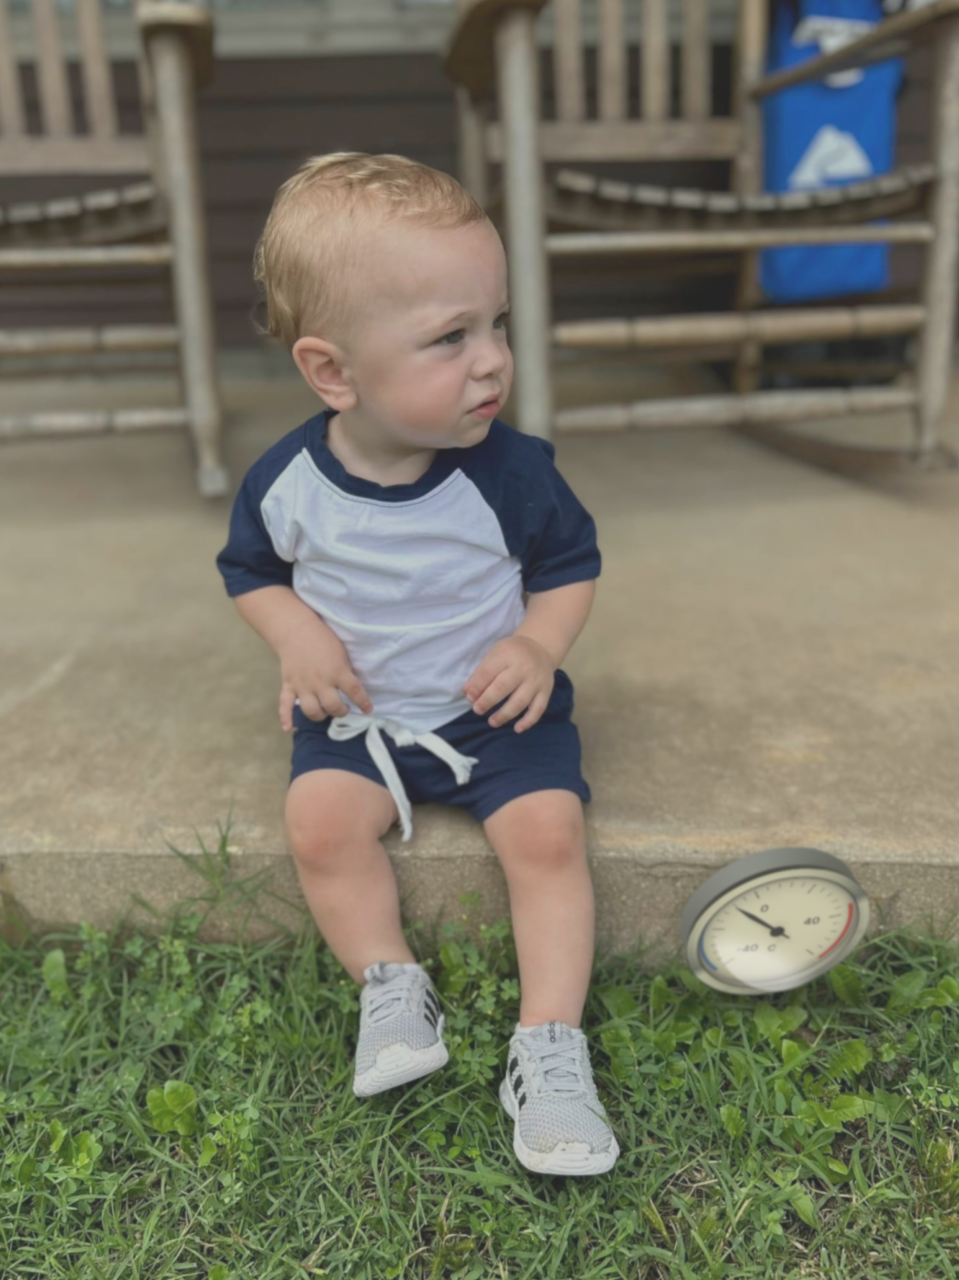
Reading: value=-8 unit=°C
